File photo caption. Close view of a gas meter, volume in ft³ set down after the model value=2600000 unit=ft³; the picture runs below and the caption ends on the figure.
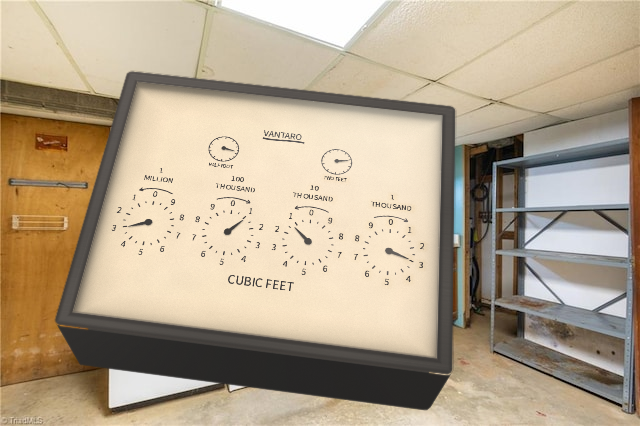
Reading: value=311300 unit=ft³
